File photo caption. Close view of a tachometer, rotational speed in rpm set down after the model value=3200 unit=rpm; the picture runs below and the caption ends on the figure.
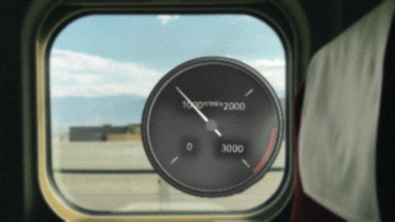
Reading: value=1000 unit=rpm
